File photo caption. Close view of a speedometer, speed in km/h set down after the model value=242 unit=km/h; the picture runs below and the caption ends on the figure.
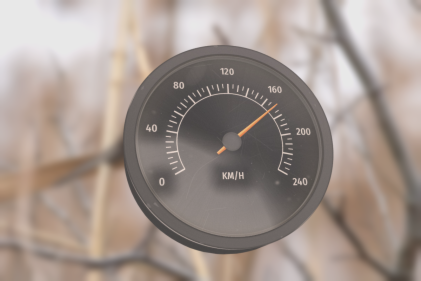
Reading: value=170 unit=km/h
